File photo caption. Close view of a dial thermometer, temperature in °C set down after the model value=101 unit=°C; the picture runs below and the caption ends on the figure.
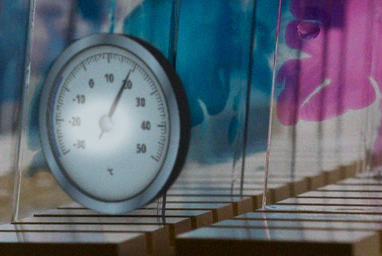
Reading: value=20 unit=°C
